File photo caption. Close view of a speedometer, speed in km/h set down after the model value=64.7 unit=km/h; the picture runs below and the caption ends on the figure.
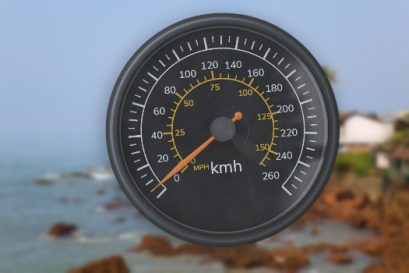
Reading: value=5 unit=km/h
